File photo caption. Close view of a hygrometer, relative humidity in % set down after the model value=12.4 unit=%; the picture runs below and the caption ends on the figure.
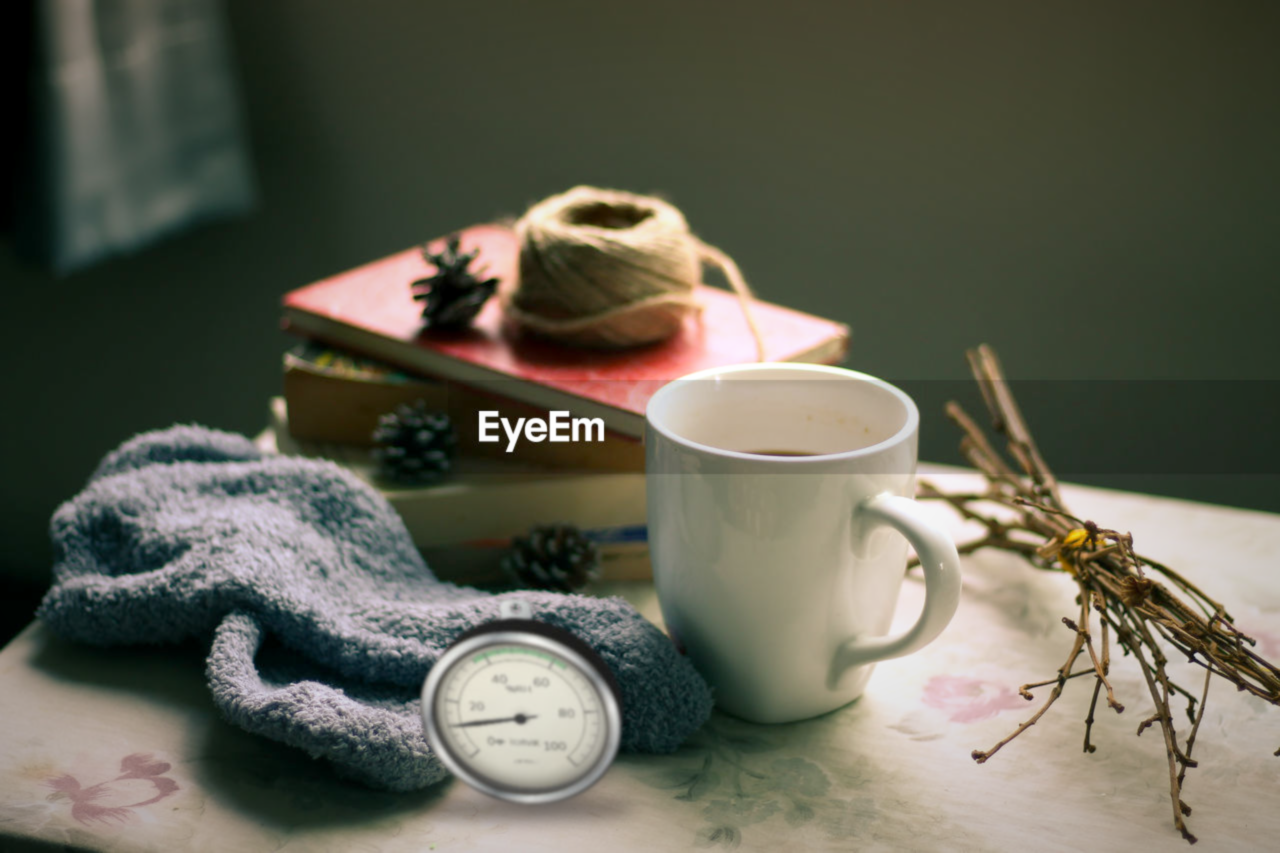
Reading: value=12 unit=%
